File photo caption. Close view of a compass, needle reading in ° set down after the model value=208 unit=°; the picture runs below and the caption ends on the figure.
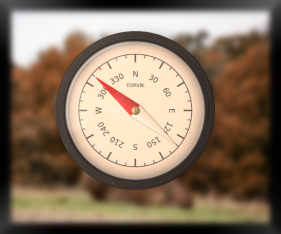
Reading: value=310 unit=°
